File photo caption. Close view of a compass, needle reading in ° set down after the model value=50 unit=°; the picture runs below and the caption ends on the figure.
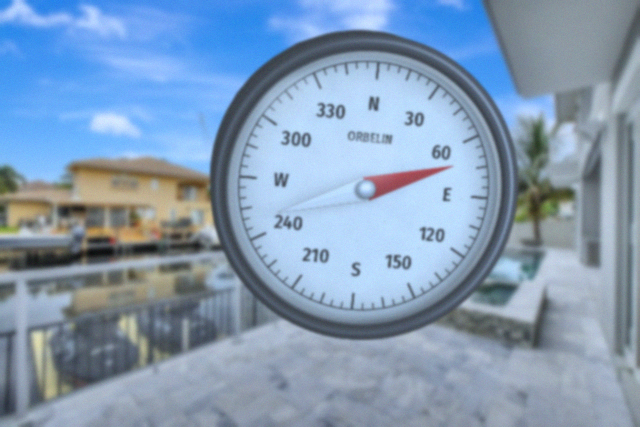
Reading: value=70 unit=°
